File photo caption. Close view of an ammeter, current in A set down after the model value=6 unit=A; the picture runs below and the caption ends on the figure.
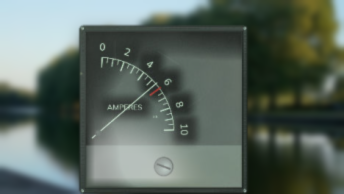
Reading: value=5.5 unit=A
